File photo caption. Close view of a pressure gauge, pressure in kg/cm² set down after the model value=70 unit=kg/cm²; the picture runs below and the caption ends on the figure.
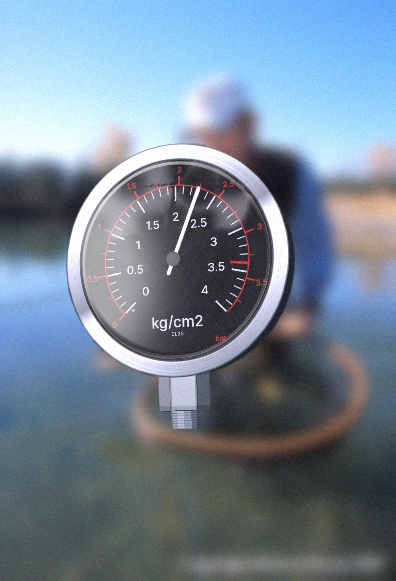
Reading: value=2.3 unit=kg/cm²
